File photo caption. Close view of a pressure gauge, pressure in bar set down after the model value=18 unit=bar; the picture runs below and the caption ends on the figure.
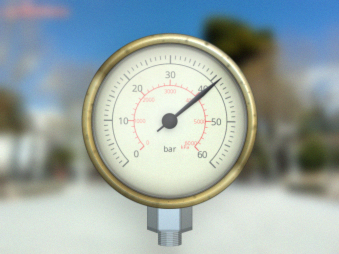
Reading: value=41 unit=bar
